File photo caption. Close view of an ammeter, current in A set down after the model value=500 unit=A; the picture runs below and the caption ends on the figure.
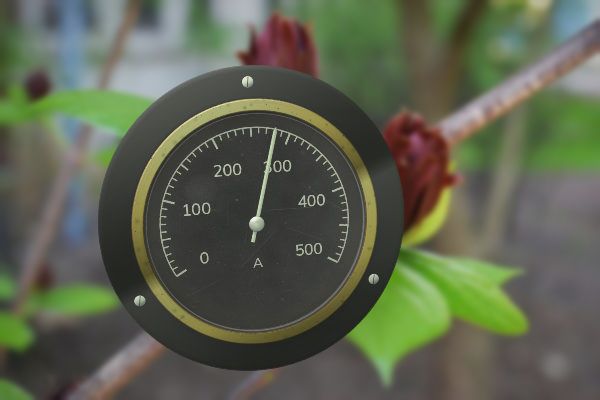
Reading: value=280 unit=A
